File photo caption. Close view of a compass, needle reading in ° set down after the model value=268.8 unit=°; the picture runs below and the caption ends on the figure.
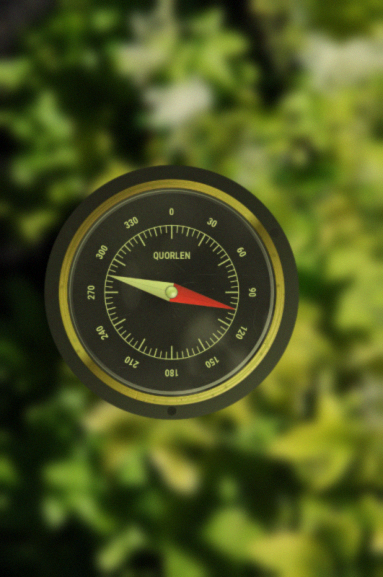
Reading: value=105 unit=°
